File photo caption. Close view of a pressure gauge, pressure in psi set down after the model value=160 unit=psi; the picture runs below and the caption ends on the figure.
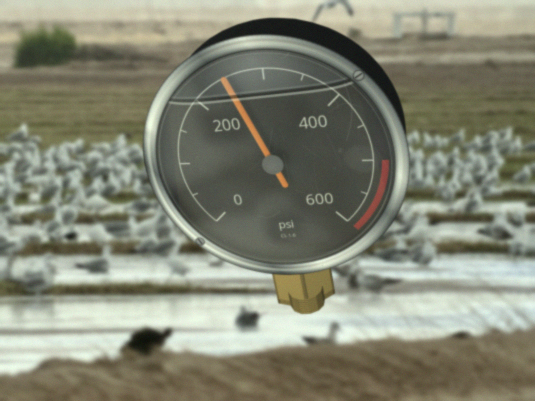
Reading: value=250 unit=psi
